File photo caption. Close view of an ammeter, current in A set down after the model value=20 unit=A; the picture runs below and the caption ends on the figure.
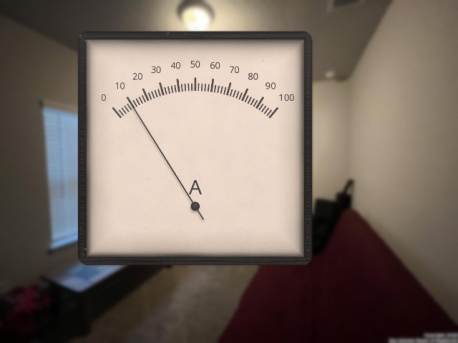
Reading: value=10 unit=A
